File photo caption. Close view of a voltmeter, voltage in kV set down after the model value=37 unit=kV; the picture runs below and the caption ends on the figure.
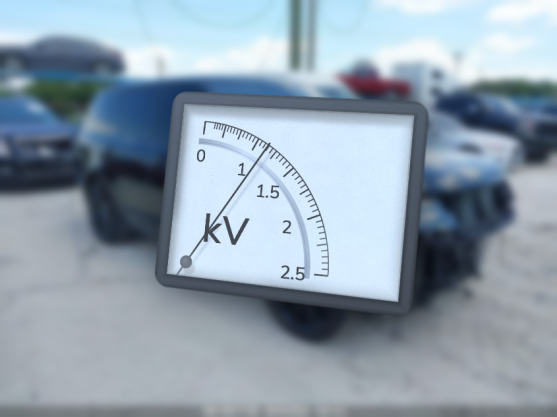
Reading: value=1.15 unit=kV
